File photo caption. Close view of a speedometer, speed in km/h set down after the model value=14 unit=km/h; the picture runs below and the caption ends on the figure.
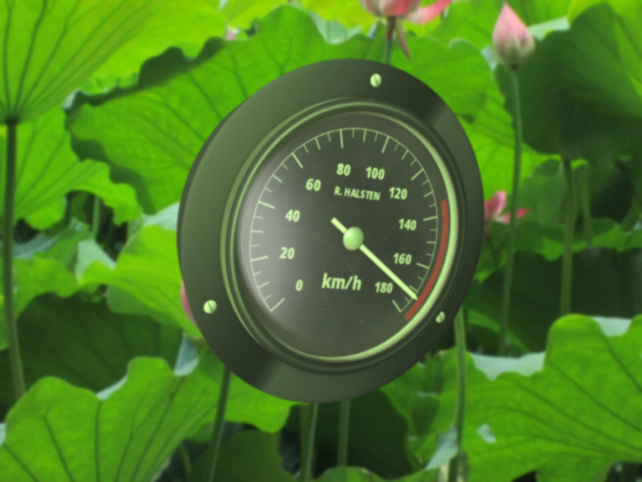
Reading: value=172.5 unit=km/h
